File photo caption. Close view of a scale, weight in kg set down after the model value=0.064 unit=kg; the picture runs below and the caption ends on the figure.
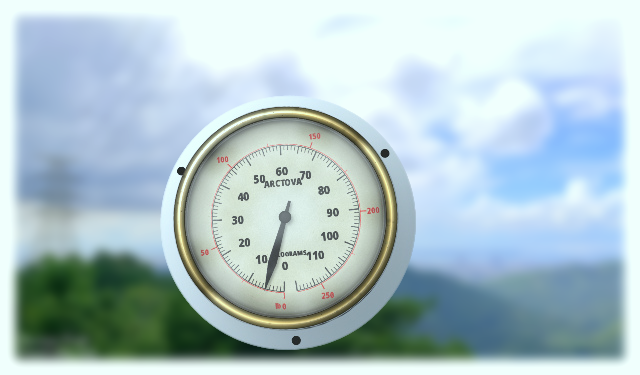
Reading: value=5 unit=kg
